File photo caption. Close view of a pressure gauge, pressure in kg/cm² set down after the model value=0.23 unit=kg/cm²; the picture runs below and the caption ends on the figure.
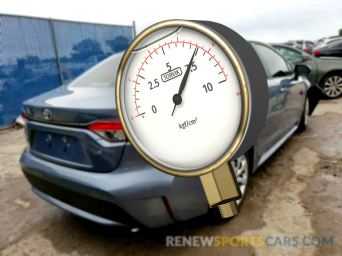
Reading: value=7.5 unit=kg/cm²
